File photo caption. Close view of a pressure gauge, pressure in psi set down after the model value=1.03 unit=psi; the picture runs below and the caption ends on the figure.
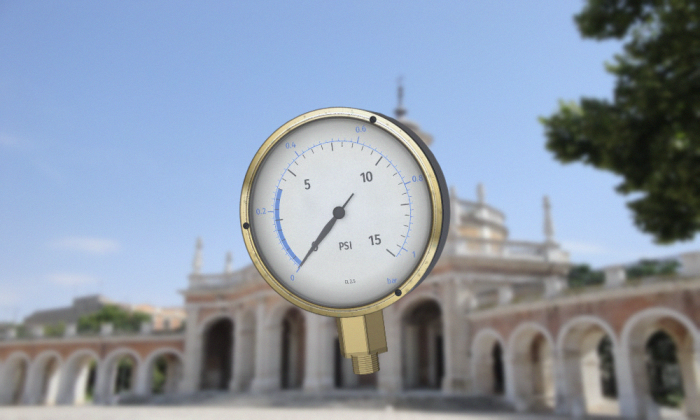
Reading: value=0 unit=psi
